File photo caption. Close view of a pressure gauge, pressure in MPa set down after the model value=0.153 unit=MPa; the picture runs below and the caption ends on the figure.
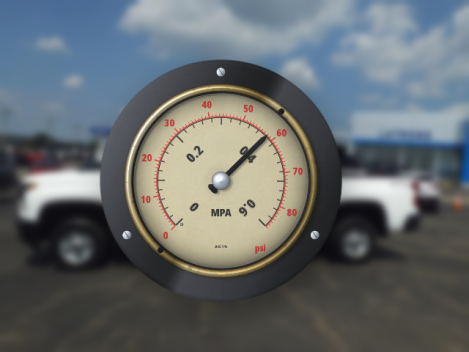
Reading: value=0.4 unit=MPa
